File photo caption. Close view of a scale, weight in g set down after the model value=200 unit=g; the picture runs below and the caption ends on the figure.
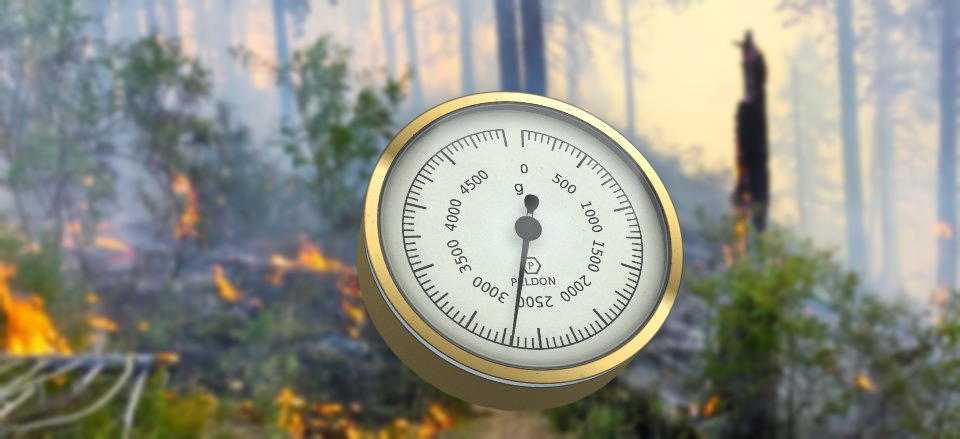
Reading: value=2700 unit=g
